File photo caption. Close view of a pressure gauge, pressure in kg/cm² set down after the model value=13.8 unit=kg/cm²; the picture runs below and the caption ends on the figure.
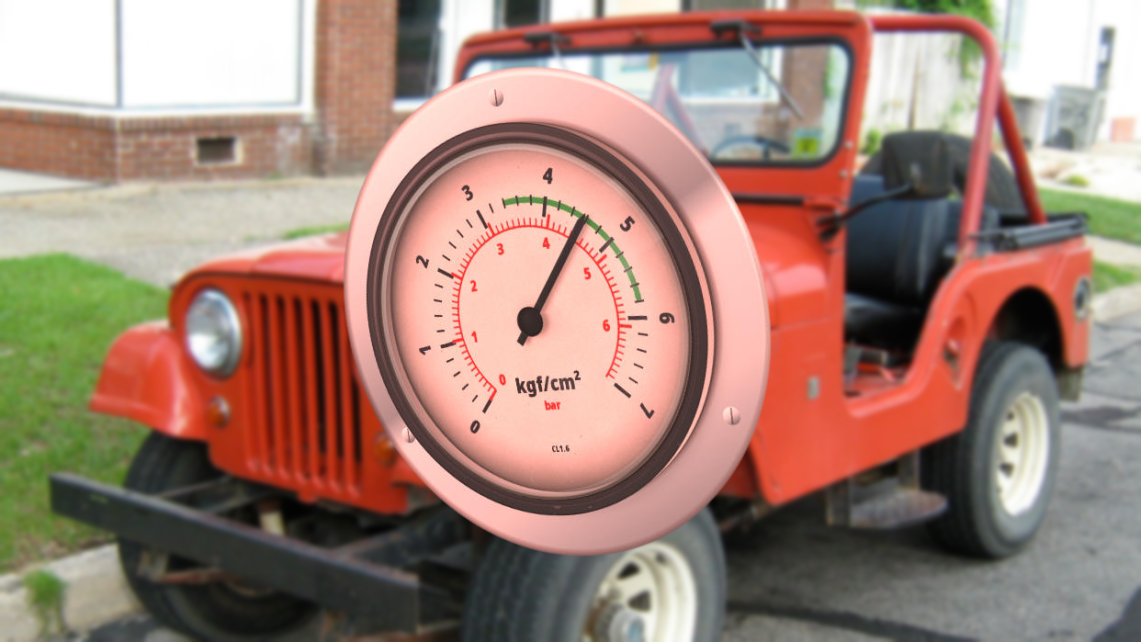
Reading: value=4.6 unit=kg/cm²
